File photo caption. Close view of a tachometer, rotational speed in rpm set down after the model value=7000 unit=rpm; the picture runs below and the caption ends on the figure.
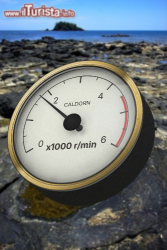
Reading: value=1750 unit=rpm
